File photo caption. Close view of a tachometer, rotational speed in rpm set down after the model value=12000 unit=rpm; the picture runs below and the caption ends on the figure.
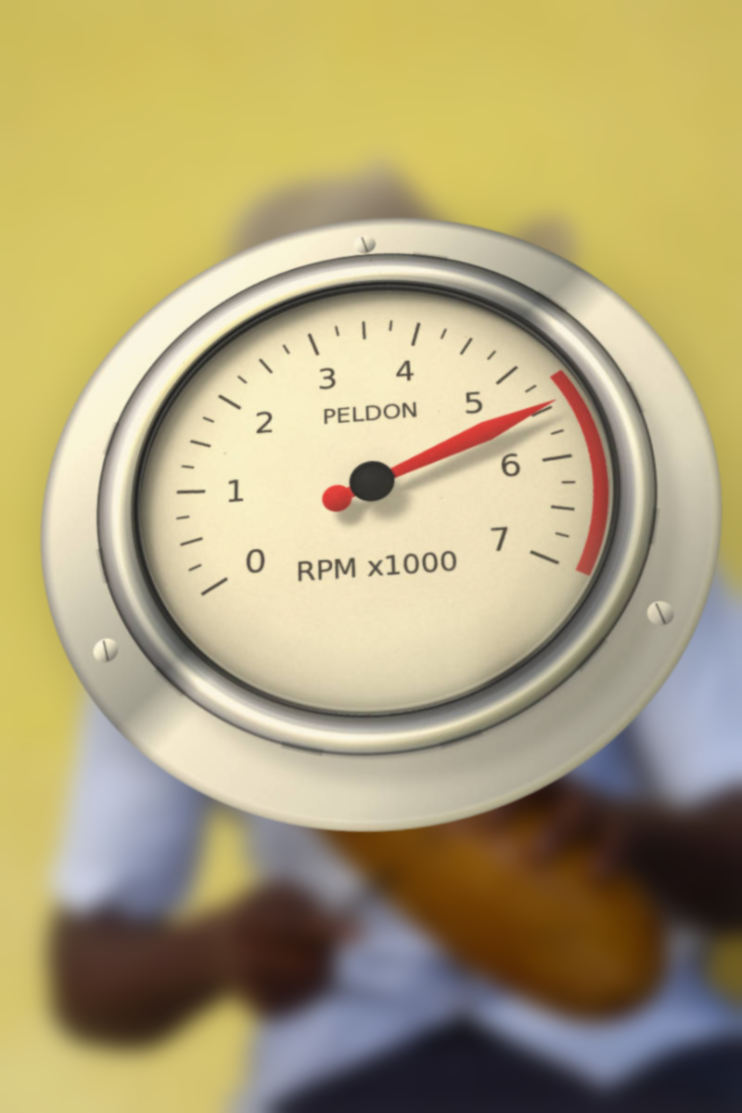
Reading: value=5500 unit=rpm
